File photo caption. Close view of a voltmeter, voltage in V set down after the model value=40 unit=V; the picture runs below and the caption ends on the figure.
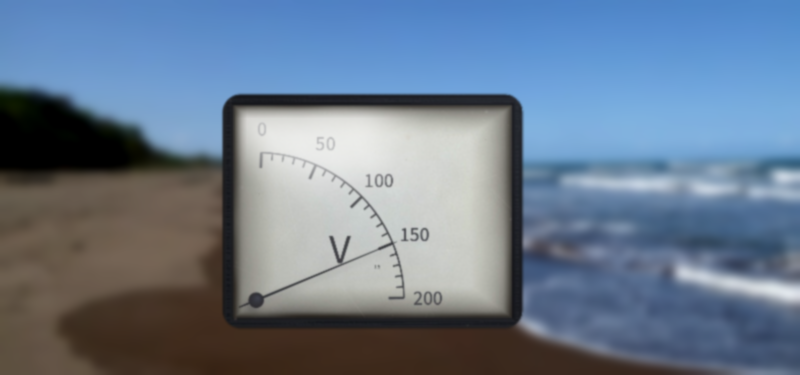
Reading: value=150 unit=V
